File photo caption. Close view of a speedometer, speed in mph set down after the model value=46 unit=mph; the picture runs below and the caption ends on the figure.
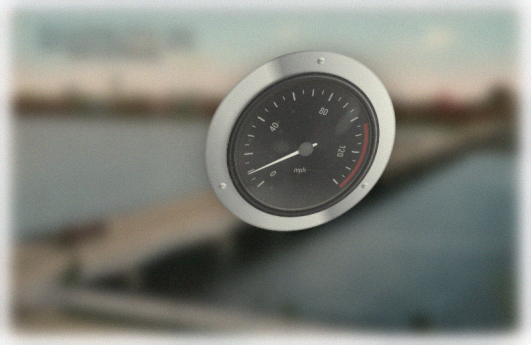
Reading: value=10 unit=mph
